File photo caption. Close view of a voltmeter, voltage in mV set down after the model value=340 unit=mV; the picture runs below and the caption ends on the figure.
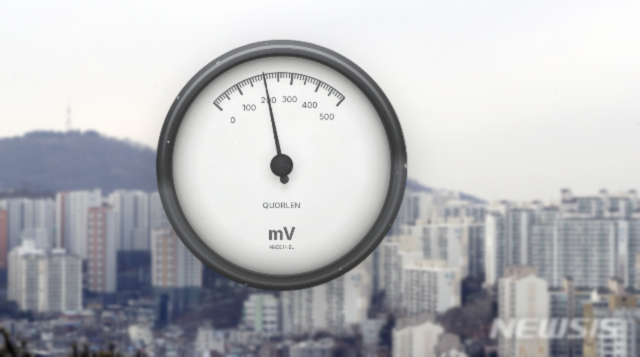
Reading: value=200 unit=mV
